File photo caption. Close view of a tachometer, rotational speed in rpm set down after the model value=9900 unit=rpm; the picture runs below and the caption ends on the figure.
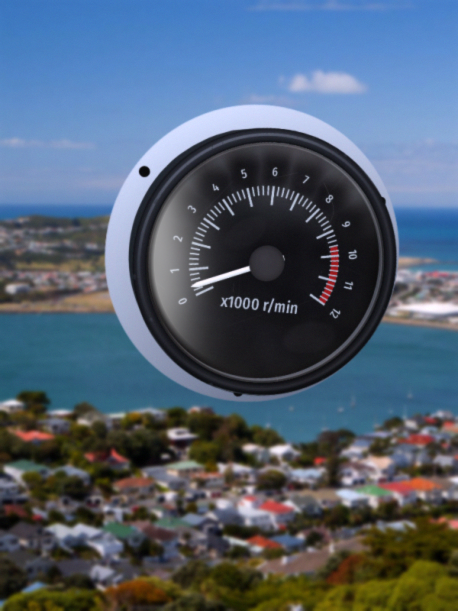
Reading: value=400 unit=rpm
